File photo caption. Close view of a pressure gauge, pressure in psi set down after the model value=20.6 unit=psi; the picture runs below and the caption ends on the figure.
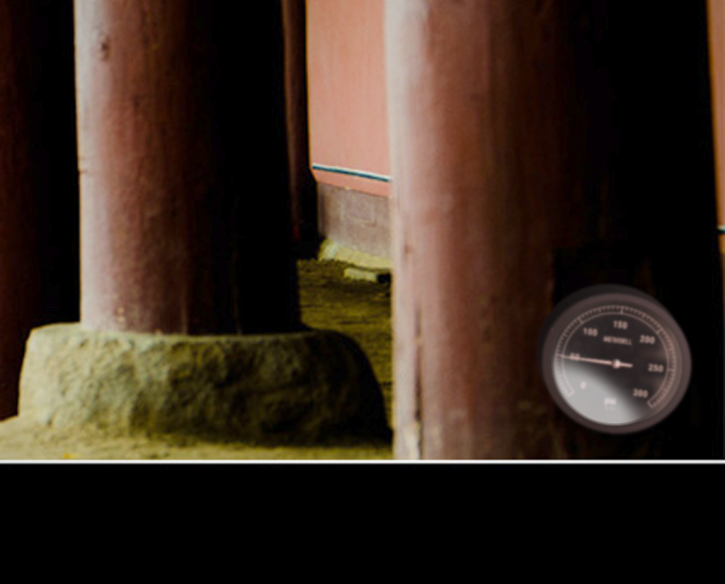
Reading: value=50 unit=psi
